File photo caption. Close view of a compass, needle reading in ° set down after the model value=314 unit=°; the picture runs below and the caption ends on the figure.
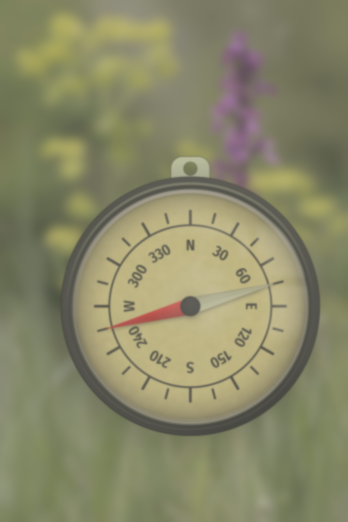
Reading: value=255 unit=°
